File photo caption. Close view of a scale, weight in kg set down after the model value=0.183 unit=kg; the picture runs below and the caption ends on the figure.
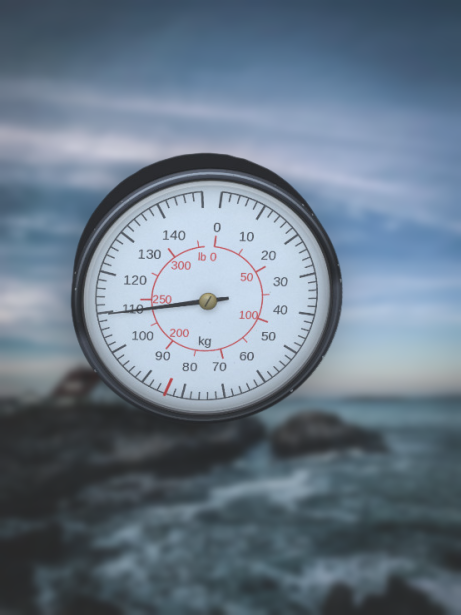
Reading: value=110 unit=kg
